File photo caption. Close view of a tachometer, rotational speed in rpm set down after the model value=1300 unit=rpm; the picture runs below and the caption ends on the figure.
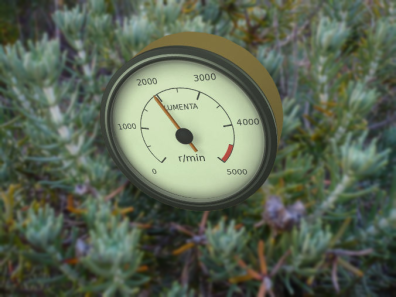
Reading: value=2000 unit=rpm
